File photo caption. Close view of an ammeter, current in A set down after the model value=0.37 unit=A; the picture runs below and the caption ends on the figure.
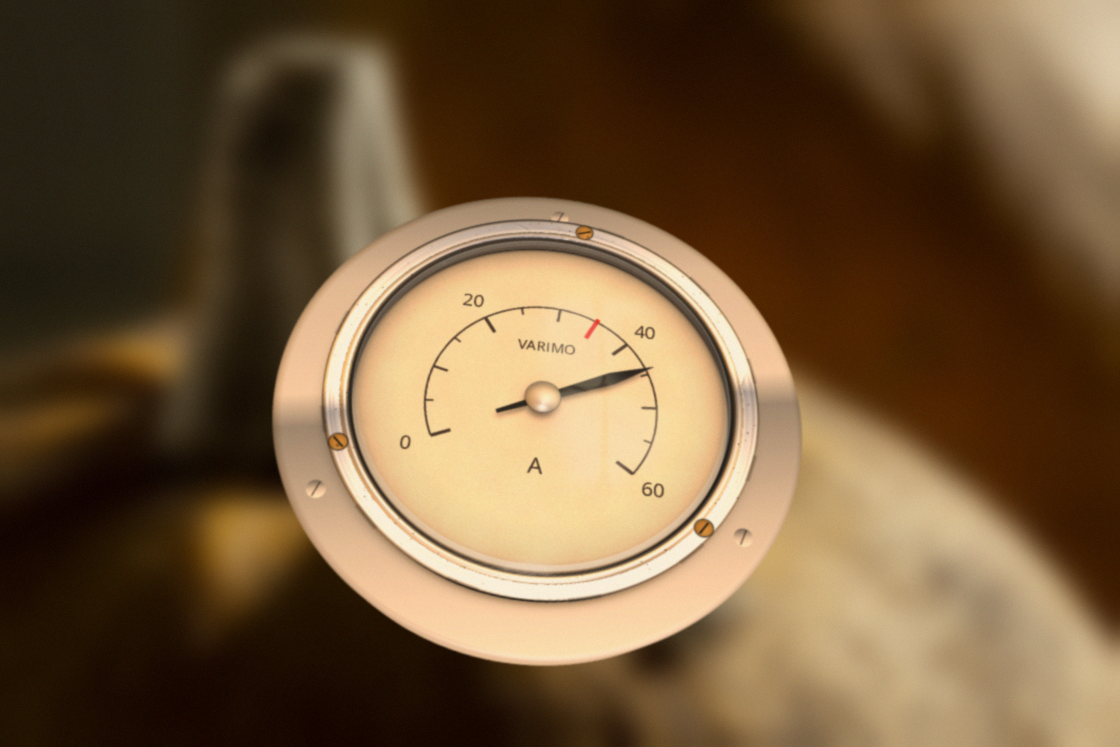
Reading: value=45 unit=A
